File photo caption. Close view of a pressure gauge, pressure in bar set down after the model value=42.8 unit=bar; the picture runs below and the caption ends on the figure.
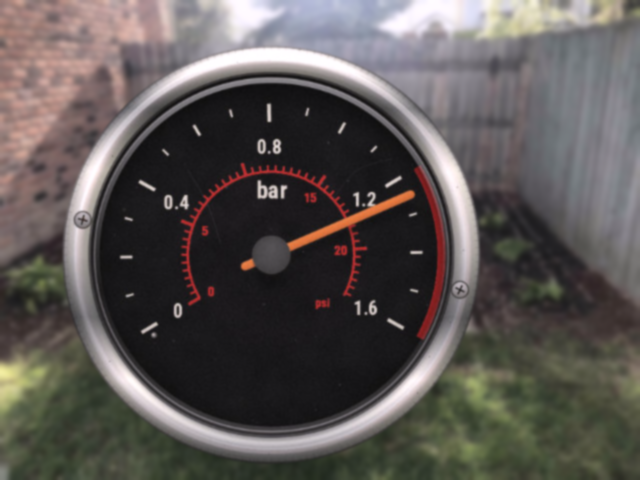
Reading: value=1.25 unit=bar
